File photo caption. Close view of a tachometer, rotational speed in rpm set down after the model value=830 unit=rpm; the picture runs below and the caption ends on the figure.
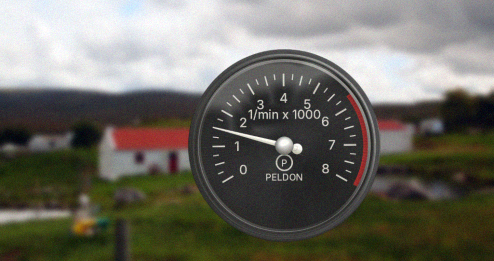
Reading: value=1500 unit=rpm
